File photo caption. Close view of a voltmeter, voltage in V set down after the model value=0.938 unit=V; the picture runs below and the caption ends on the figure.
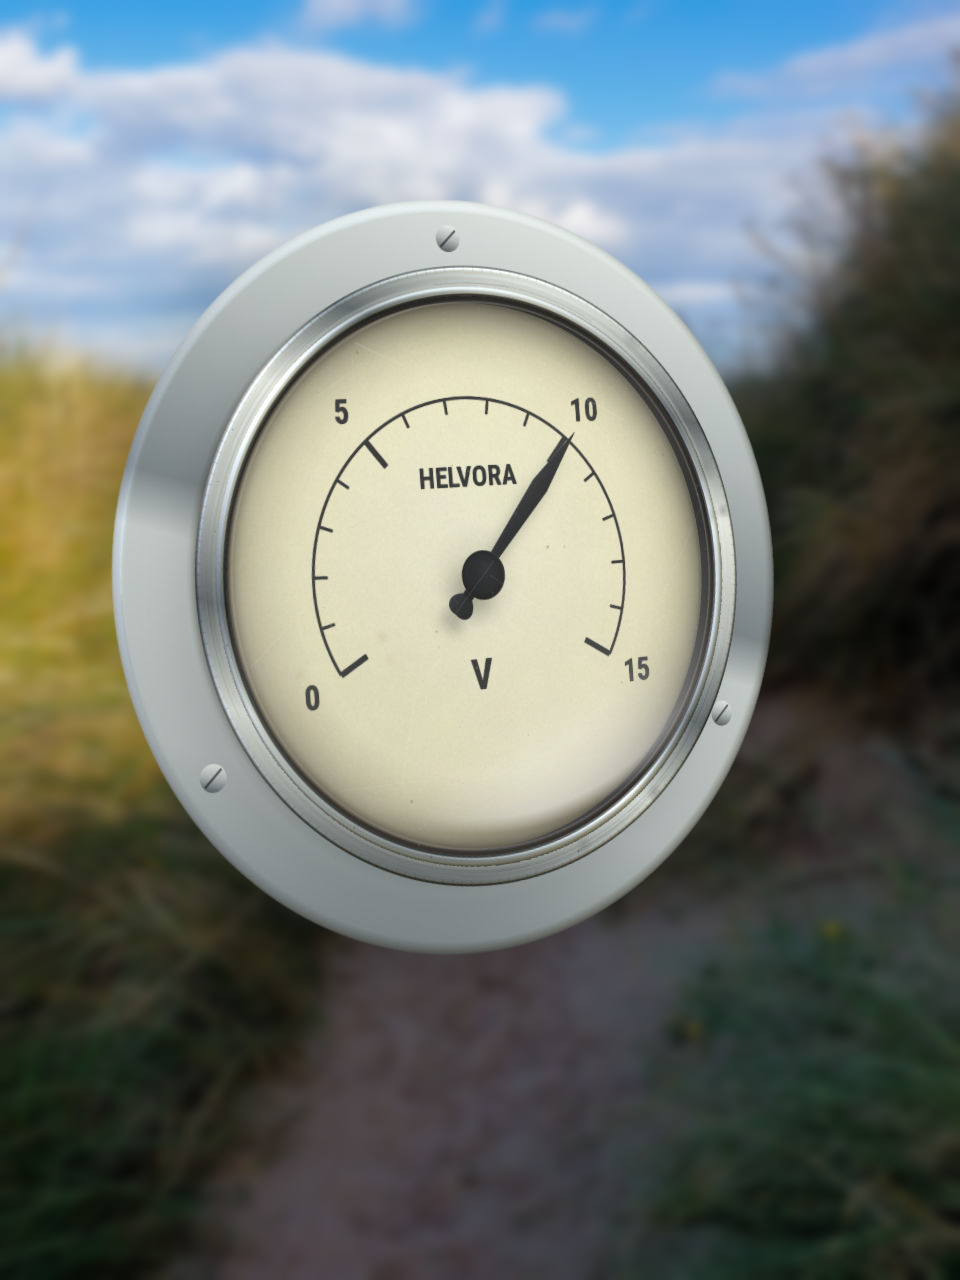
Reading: value=10 unit=V
